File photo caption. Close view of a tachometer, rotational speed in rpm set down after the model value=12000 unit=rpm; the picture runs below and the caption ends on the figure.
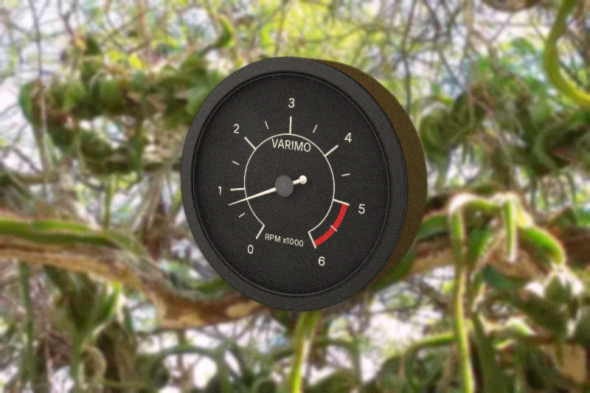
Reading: value=750 unit=rpm
